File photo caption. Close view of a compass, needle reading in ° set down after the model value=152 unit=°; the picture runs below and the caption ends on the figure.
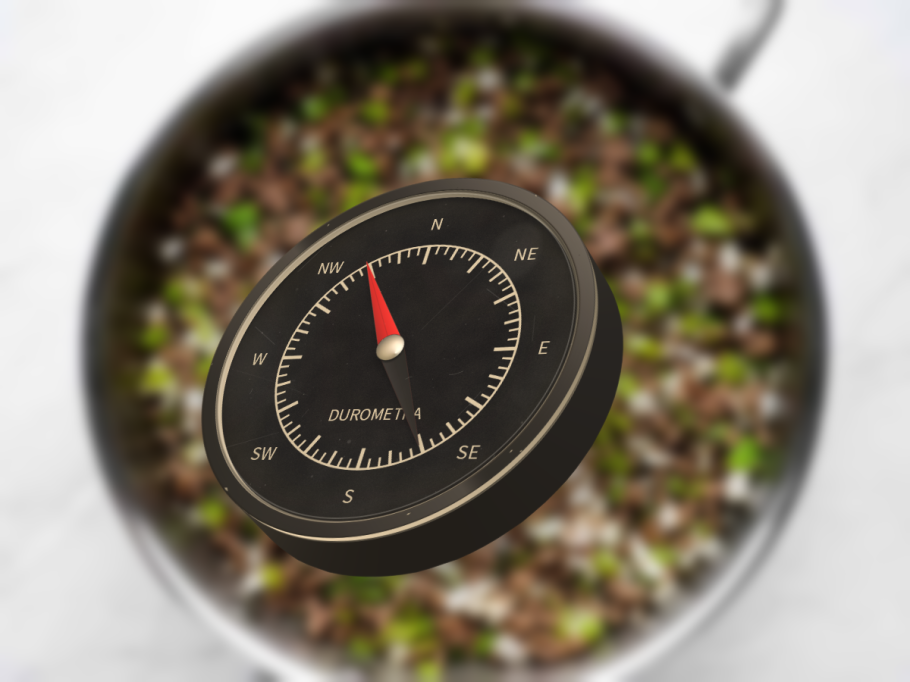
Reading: value=330 unit=°
